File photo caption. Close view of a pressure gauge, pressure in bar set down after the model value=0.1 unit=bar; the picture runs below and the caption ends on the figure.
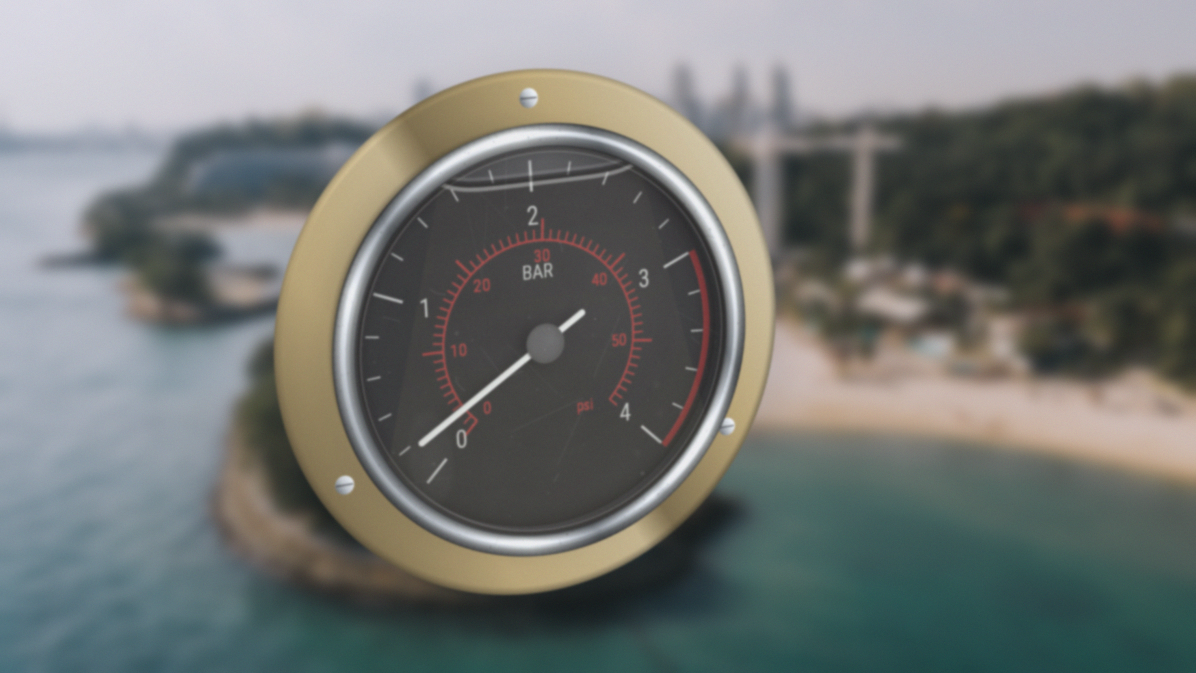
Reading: value=0.2 unit=bar
